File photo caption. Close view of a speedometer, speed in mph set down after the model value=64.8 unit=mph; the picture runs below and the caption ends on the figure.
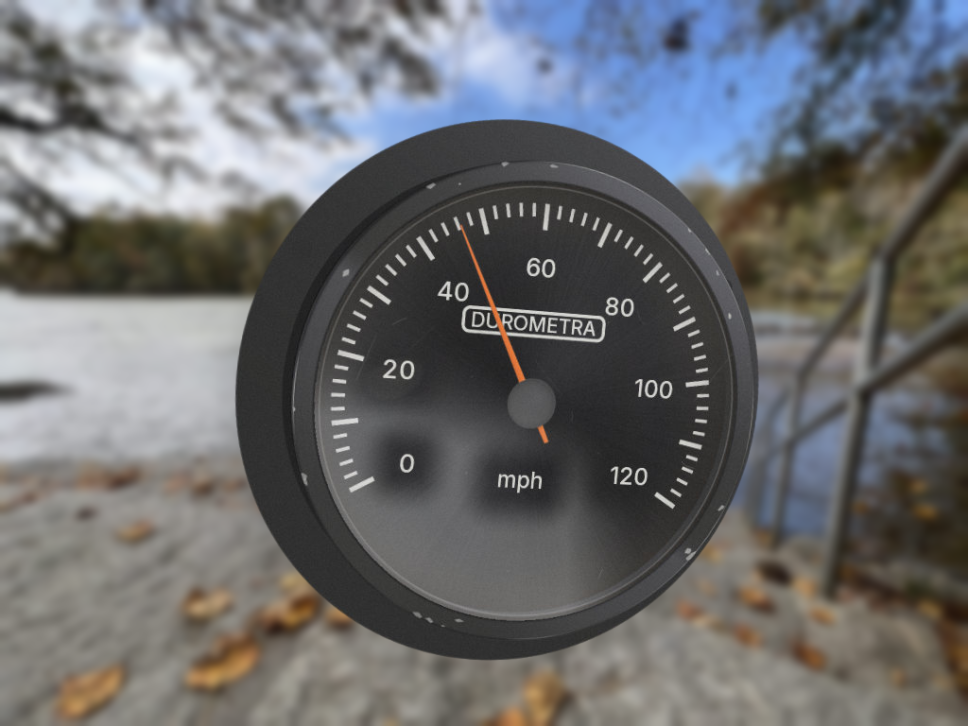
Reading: value=46 unit=mph
